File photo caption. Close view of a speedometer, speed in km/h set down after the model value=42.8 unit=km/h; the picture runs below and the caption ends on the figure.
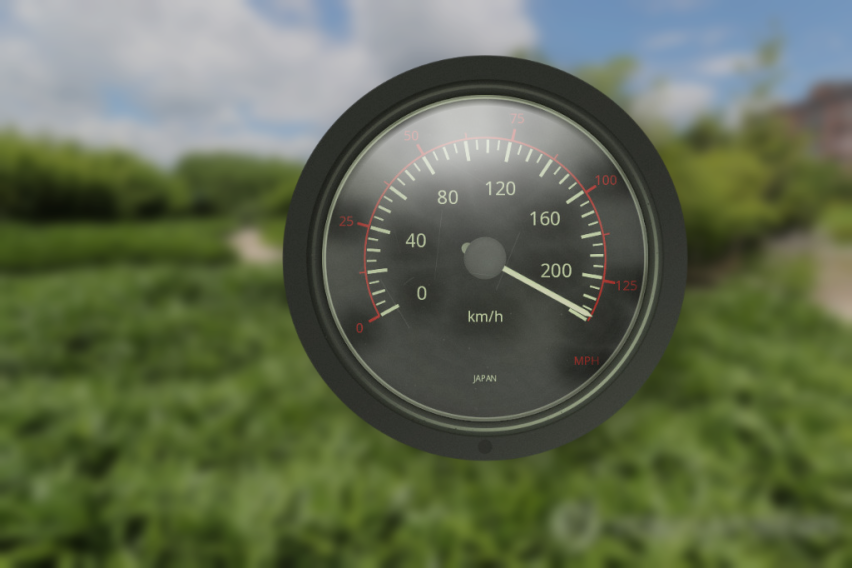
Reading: value=217.5 unit=km/h
